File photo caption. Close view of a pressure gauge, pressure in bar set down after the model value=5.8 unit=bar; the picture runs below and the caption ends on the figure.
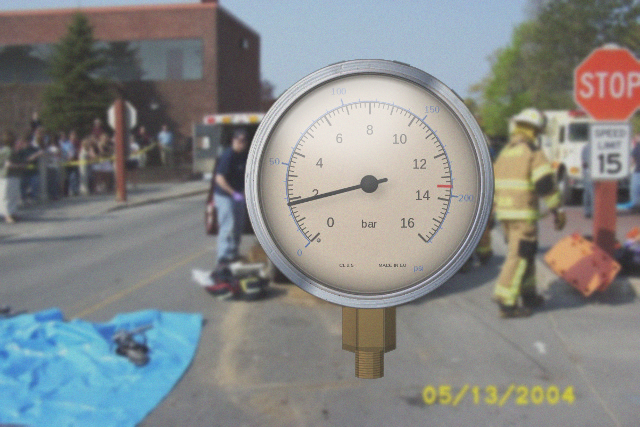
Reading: value=1.8 unit=bar
